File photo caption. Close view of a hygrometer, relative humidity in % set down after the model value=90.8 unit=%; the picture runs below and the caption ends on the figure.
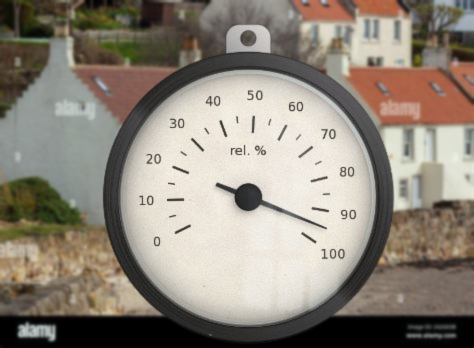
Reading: value=95 unit=%
